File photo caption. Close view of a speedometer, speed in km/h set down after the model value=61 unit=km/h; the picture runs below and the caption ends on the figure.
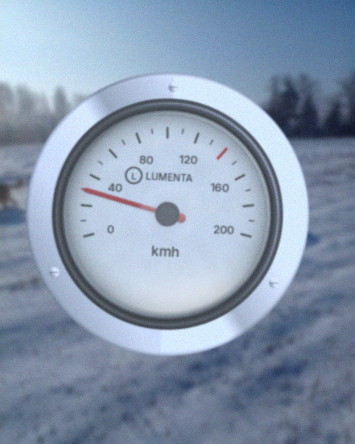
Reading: value=30 unit=km/h
